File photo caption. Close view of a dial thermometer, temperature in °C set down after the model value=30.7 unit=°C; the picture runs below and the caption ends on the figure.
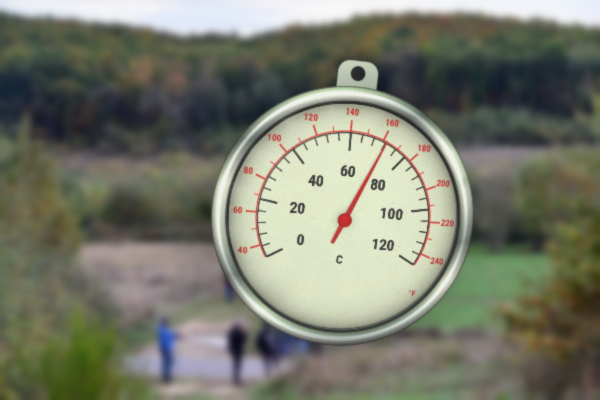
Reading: value=72 unit=°C
